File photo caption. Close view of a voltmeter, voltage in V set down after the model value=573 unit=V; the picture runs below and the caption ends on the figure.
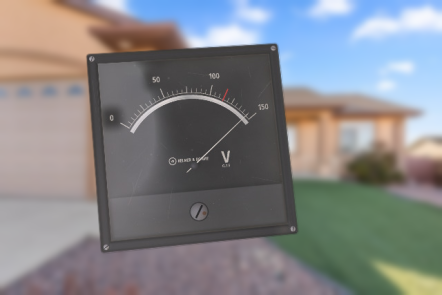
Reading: value=145 unit=V
